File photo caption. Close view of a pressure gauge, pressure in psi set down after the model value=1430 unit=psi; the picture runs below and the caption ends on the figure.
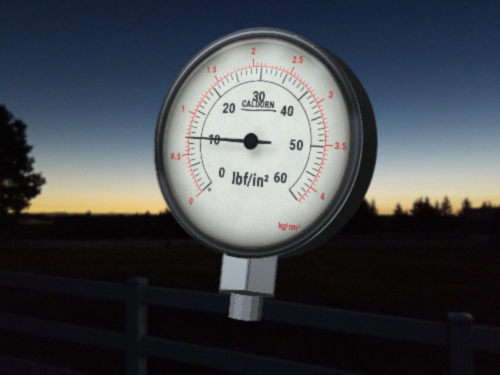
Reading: value=10 unit=psi
